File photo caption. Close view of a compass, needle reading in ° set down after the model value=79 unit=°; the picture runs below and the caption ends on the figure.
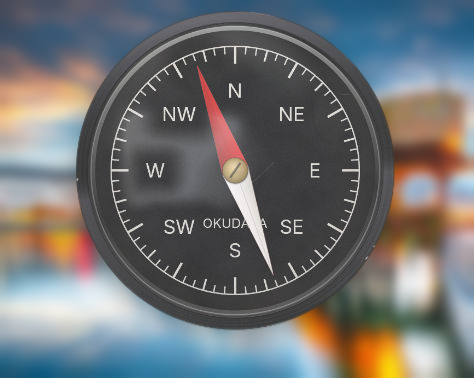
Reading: value=340 unit=°
